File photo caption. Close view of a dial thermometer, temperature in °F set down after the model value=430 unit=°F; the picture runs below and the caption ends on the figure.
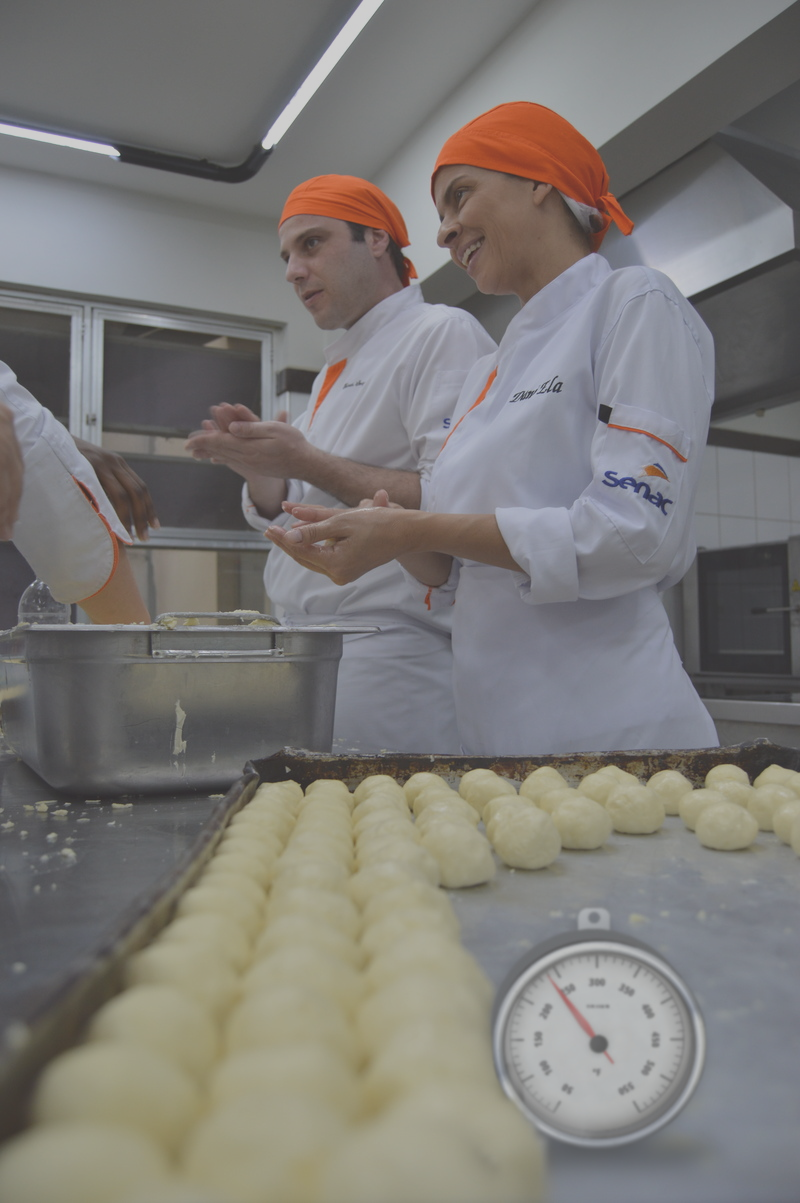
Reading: value=240 unit=°F
